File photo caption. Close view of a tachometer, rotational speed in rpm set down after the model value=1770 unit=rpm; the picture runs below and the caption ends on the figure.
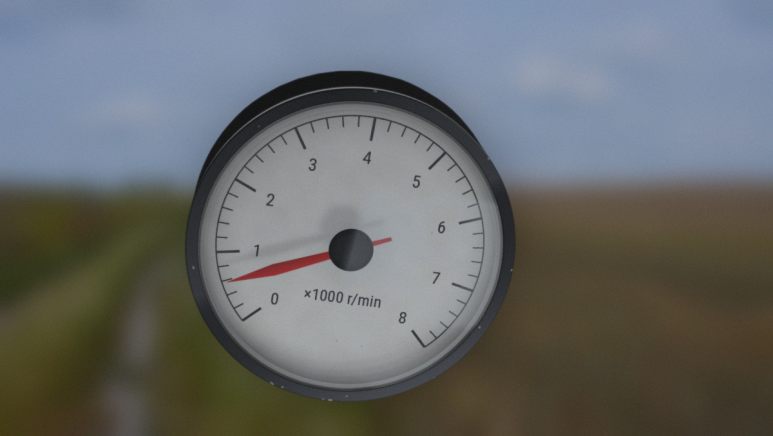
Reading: value=600 unit=rpm
